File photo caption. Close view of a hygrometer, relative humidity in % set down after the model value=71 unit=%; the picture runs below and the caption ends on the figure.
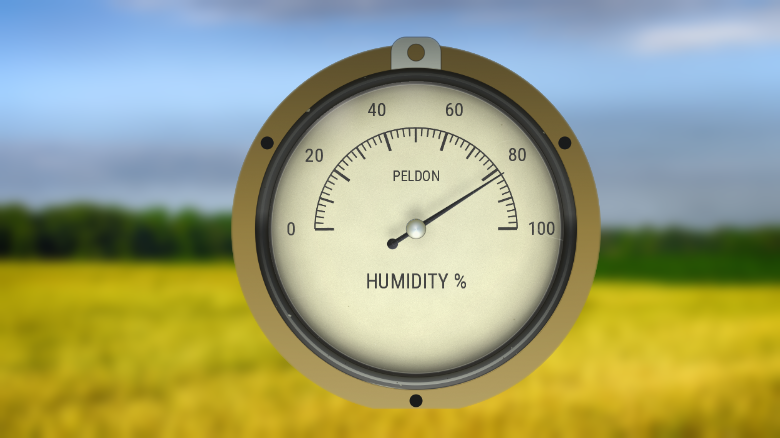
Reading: value=82 unit=%
